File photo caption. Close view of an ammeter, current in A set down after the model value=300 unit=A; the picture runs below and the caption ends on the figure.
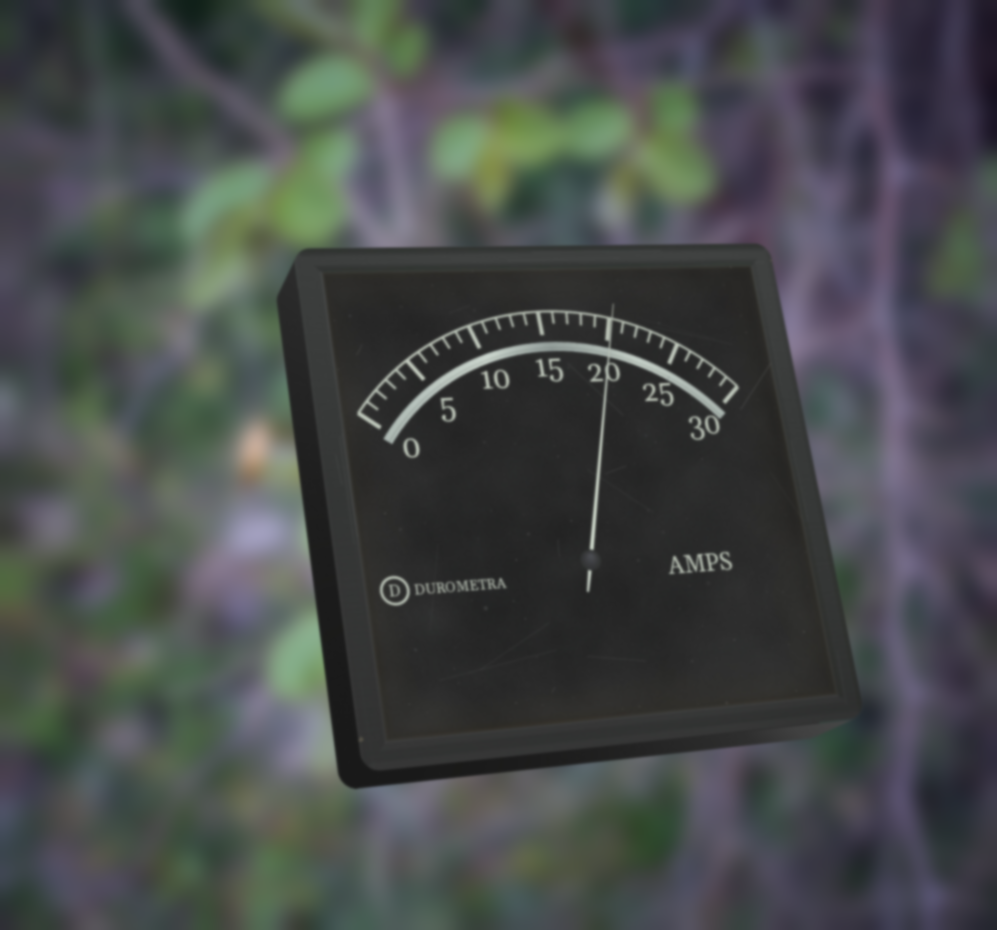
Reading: value=20 unit=A
